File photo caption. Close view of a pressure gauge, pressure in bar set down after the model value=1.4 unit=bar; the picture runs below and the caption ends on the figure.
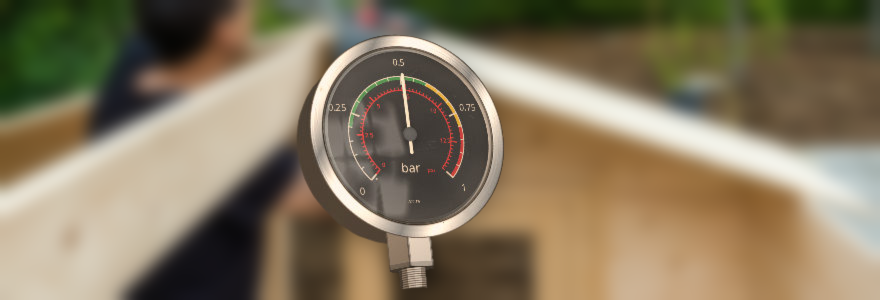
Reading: value=0.5 unit=bar
